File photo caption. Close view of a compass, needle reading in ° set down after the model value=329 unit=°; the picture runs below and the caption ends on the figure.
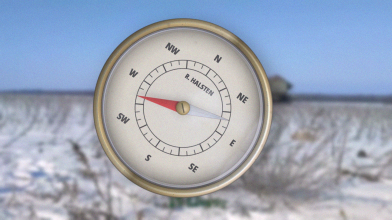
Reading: value=250 unit=°
